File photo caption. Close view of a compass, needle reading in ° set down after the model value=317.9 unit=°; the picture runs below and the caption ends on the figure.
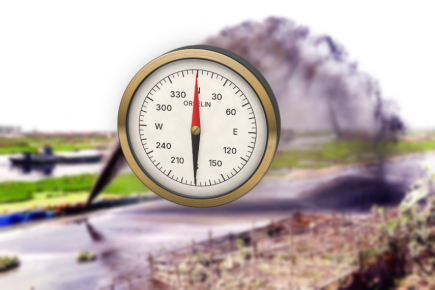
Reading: value=0 unit=°
